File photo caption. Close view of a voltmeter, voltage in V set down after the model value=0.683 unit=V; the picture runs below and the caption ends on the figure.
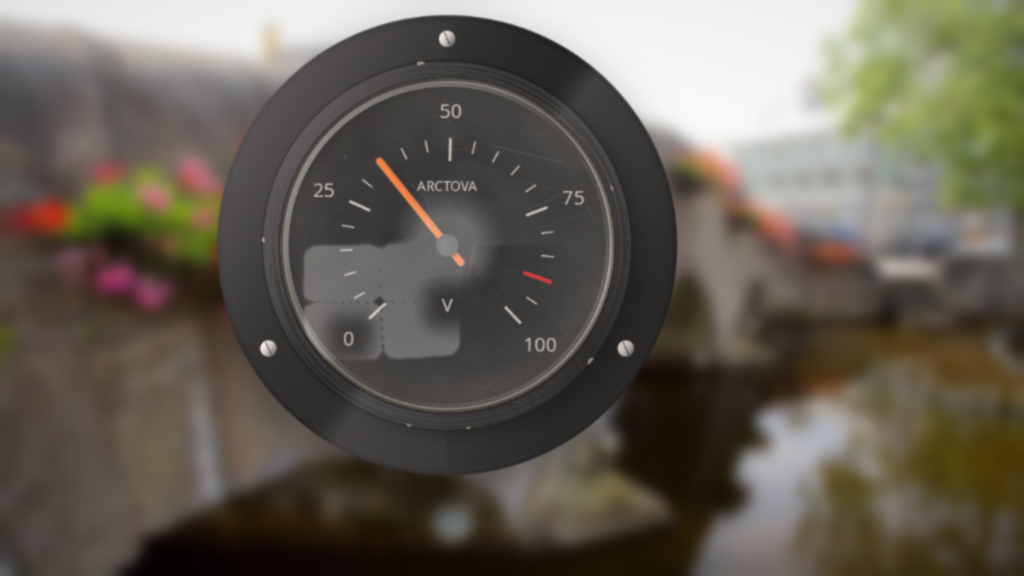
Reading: value=35 unit=V
